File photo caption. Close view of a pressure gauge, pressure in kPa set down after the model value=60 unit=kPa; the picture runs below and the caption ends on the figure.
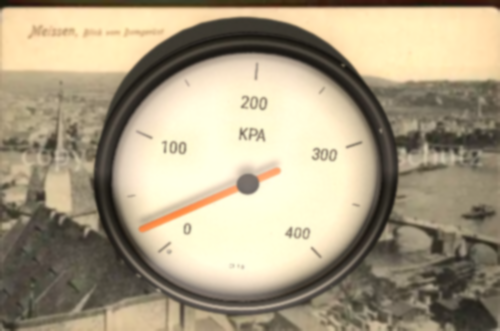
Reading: value=25 unit=kPa
